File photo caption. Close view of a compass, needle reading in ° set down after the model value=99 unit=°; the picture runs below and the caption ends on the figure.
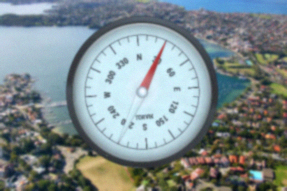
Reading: value=30 unit=°
